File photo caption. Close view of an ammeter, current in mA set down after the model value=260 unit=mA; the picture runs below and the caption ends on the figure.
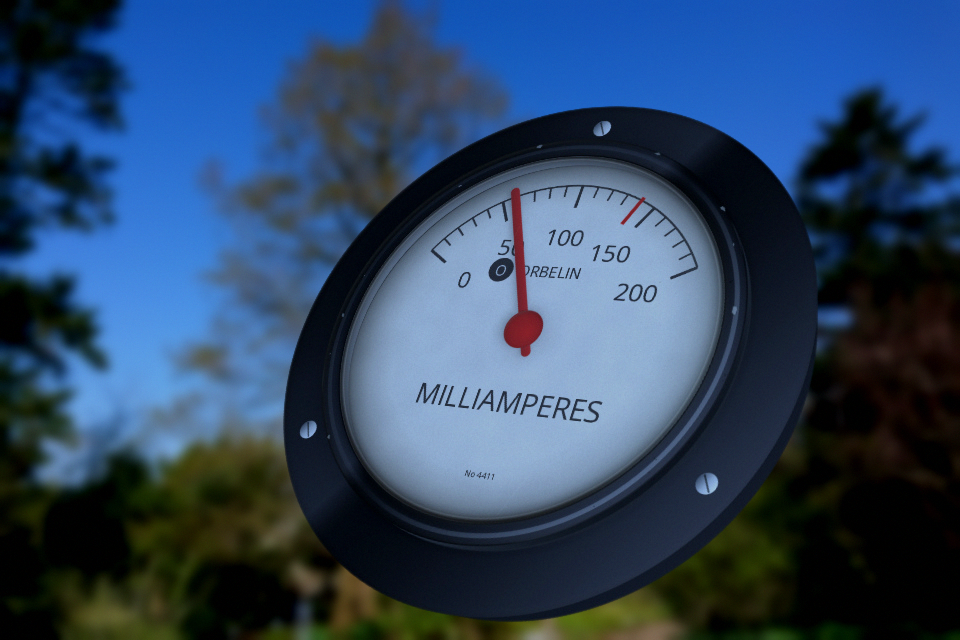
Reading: value=60 unit=mA
